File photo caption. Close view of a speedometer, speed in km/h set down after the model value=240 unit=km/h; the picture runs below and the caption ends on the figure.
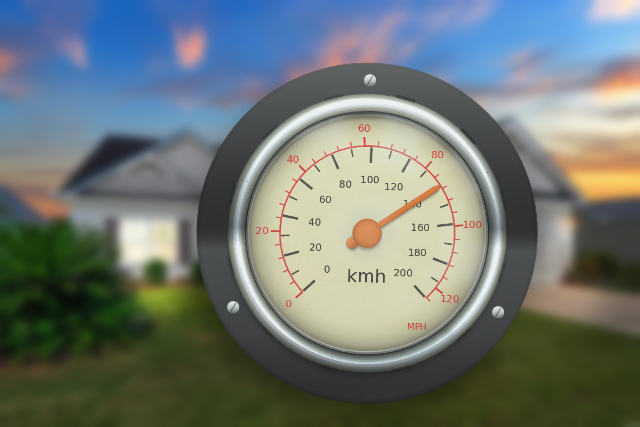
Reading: value=140 unit=km/h
